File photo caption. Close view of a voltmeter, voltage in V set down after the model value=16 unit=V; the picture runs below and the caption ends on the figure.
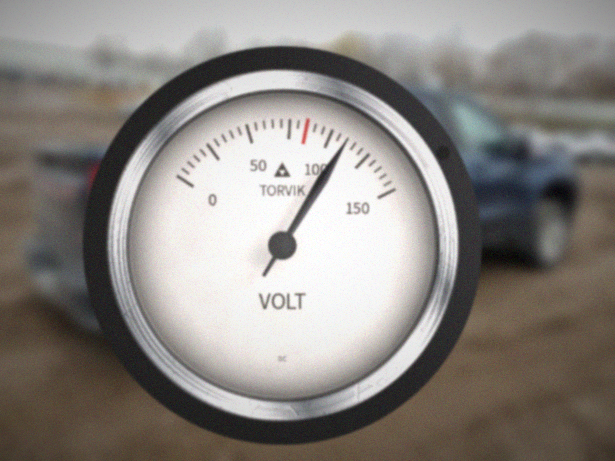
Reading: value=110 unit=V
